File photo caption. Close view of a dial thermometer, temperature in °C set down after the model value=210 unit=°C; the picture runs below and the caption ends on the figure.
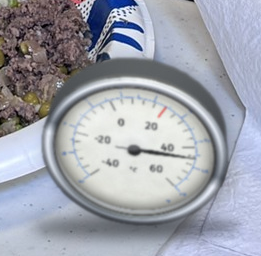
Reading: value=44 unit=°C
